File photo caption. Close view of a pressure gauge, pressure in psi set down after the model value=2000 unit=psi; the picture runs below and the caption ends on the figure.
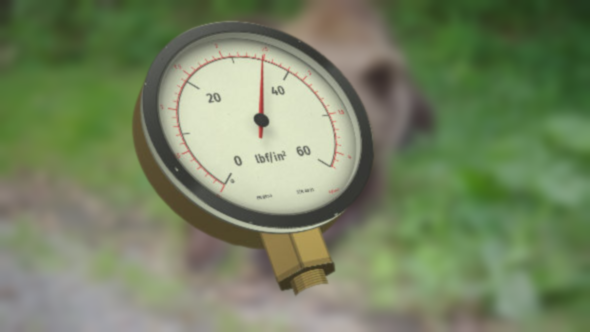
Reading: value=35 unit=psi
